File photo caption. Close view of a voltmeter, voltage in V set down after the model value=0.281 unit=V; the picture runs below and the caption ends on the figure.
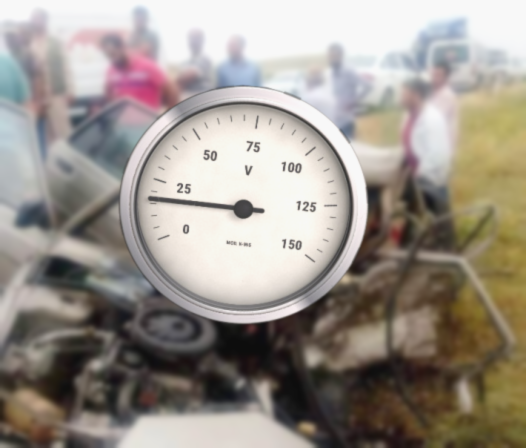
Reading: value=17.5 unit=V
